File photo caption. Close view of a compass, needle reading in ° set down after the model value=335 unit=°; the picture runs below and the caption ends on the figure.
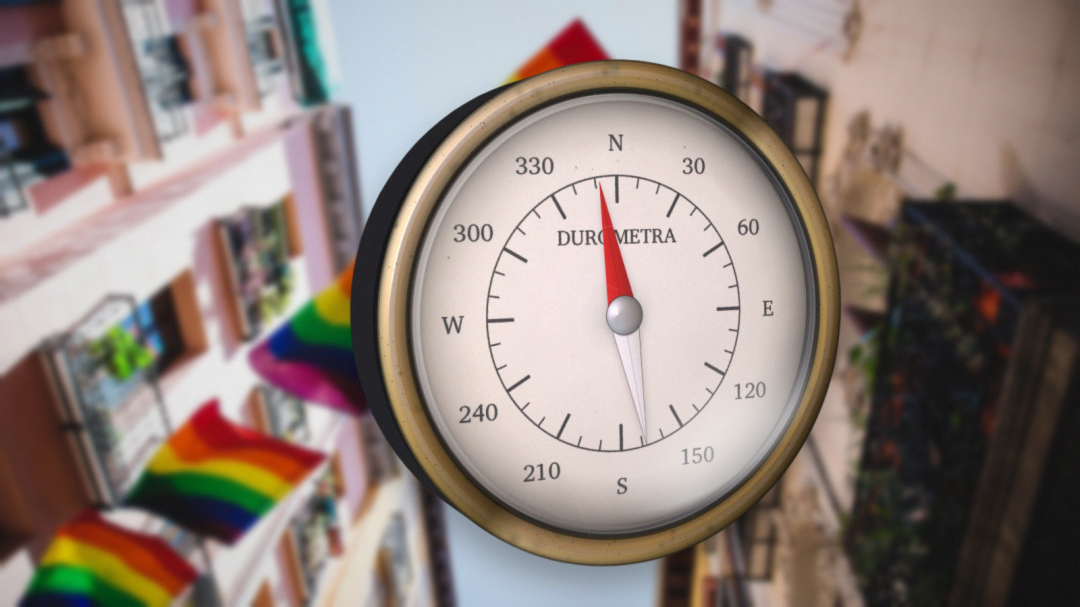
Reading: value=350 unit=°
